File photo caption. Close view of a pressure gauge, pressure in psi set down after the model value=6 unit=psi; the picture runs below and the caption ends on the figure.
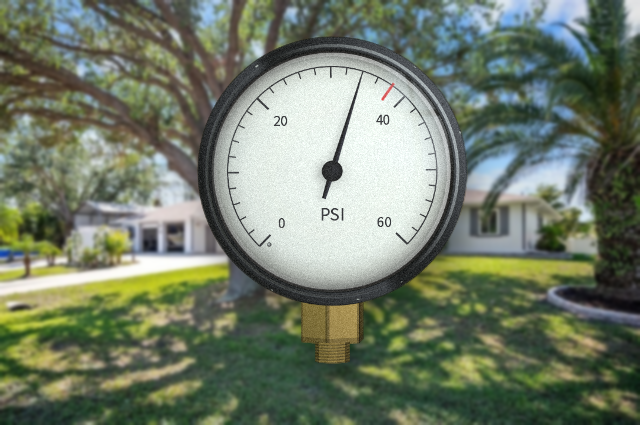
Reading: value=34 unit=psi
